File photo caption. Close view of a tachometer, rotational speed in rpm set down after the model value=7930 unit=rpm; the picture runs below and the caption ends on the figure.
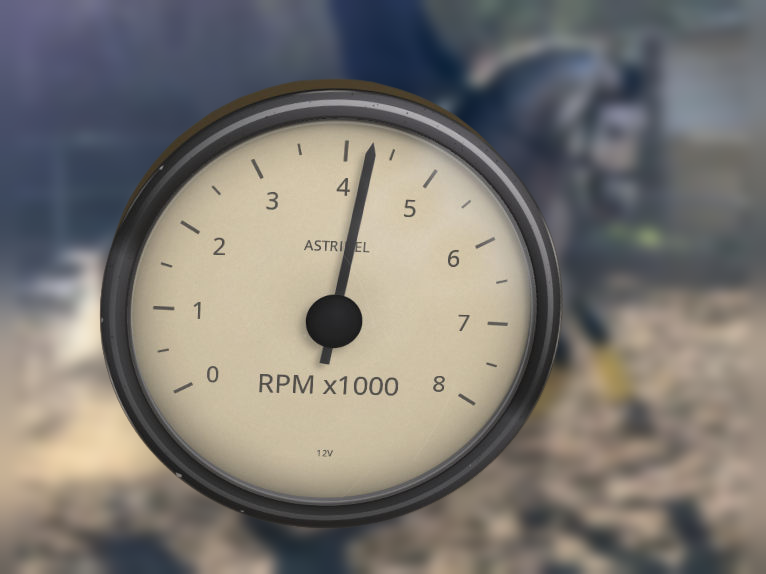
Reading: value=4250 unit=rpm
